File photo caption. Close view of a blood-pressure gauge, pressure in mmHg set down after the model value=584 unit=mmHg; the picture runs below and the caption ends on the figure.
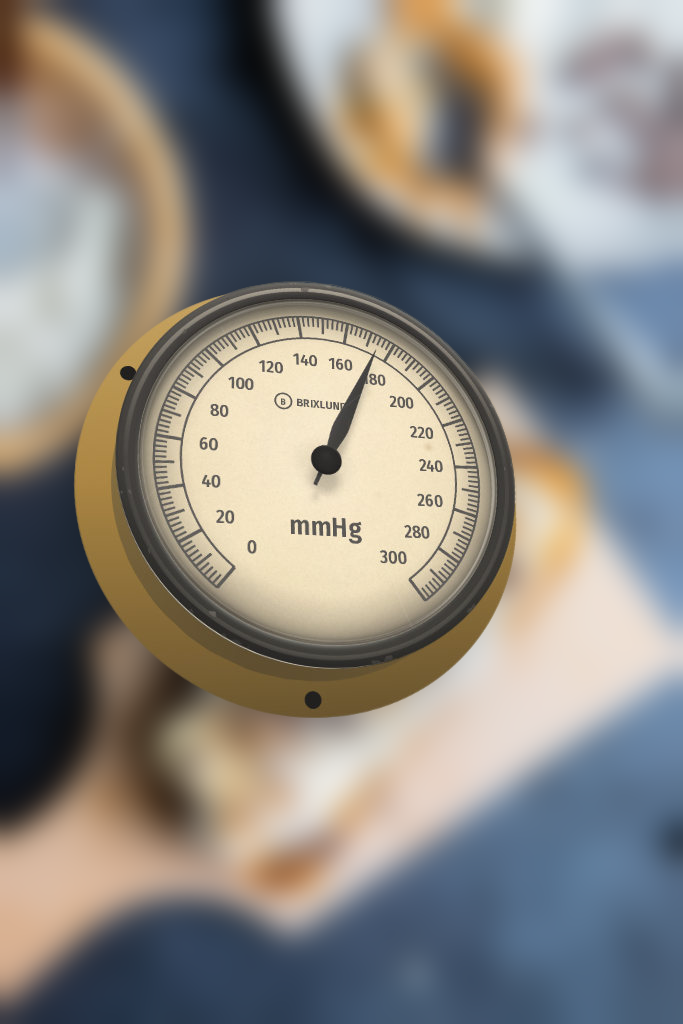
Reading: value=174 unit=mmHg
